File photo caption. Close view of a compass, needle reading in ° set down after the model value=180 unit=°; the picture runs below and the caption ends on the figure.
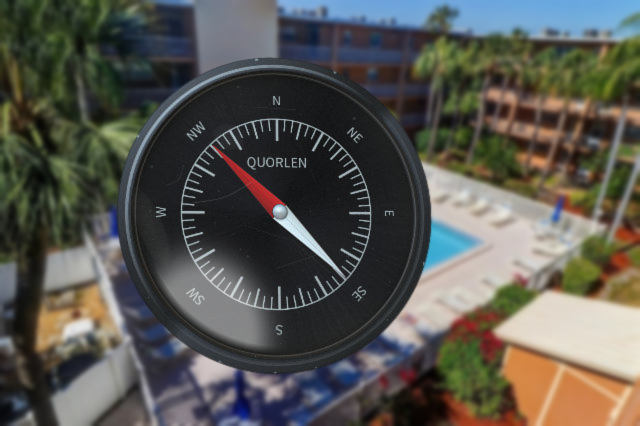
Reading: value=315 unit=°
